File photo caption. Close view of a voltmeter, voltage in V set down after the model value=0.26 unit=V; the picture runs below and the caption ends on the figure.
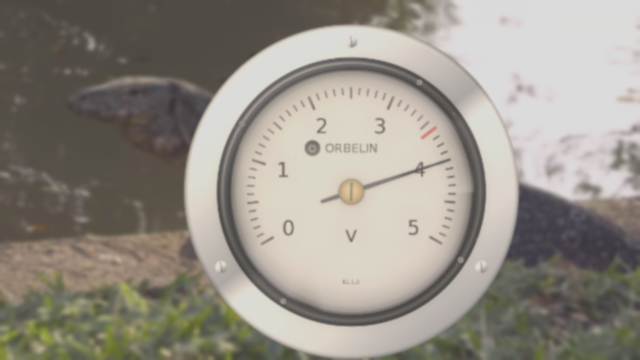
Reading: value=4 unit=V
